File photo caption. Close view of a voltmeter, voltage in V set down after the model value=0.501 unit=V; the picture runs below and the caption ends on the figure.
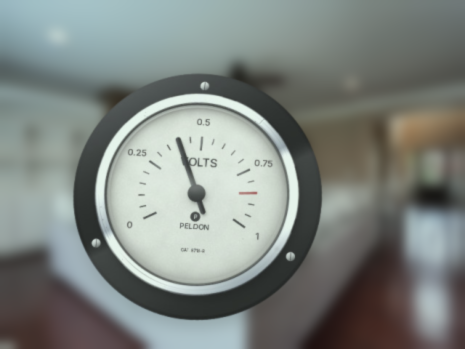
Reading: value=0.4 unit=V
